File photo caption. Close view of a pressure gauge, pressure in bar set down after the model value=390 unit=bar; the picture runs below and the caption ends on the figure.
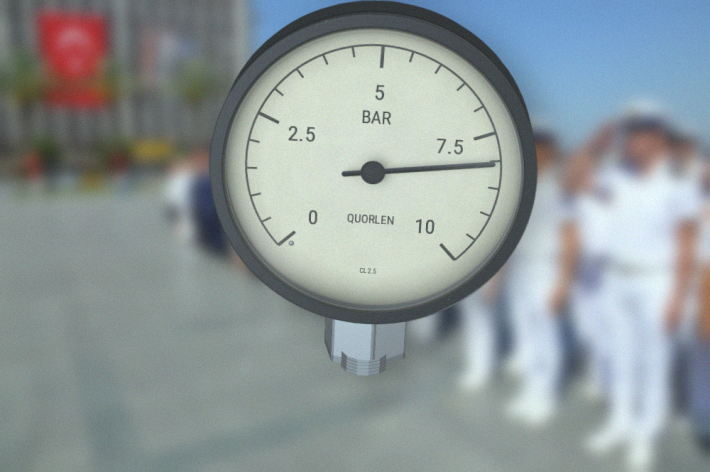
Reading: value=8 unit=bar
